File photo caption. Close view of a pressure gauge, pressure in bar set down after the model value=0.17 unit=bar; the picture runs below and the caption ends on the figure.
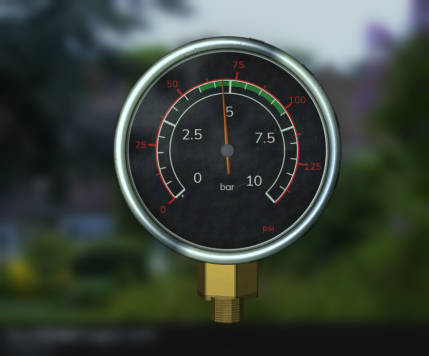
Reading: value=4.75 unit=bar
